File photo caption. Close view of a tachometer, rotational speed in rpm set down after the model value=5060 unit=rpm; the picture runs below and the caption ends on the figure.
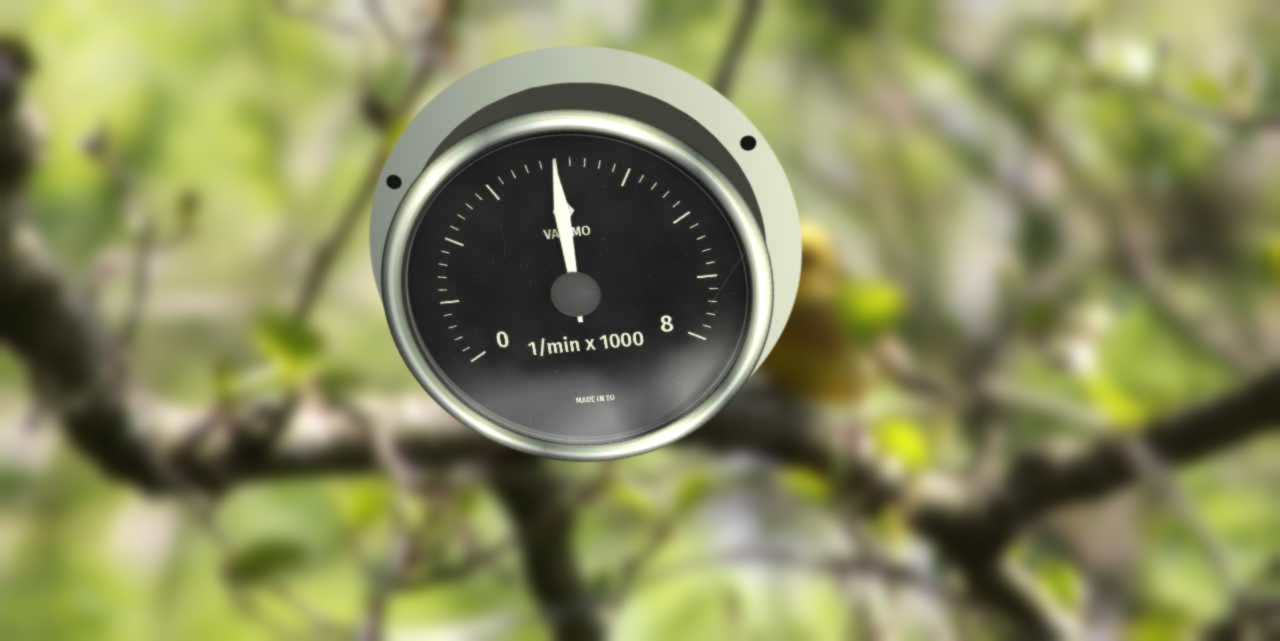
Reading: value=4000 unit=rpm
